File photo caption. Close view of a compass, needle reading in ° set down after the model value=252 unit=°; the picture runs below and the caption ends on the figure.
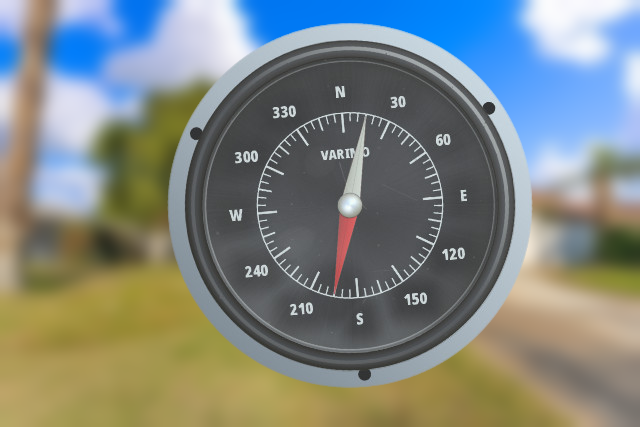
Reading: value=195 unit=°
